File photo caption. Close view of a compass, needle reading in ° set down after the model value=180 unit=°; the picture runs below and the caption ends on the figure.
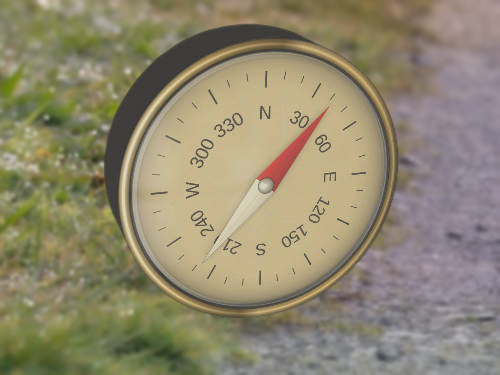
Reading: value=40 unit=°
